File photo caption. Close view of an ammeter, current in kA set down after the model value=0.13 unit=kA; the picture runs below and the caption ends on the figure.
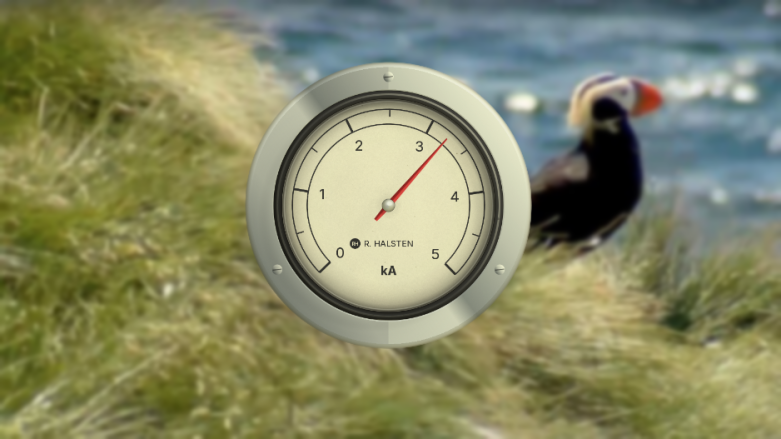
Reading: value=3.25 unit=kA
